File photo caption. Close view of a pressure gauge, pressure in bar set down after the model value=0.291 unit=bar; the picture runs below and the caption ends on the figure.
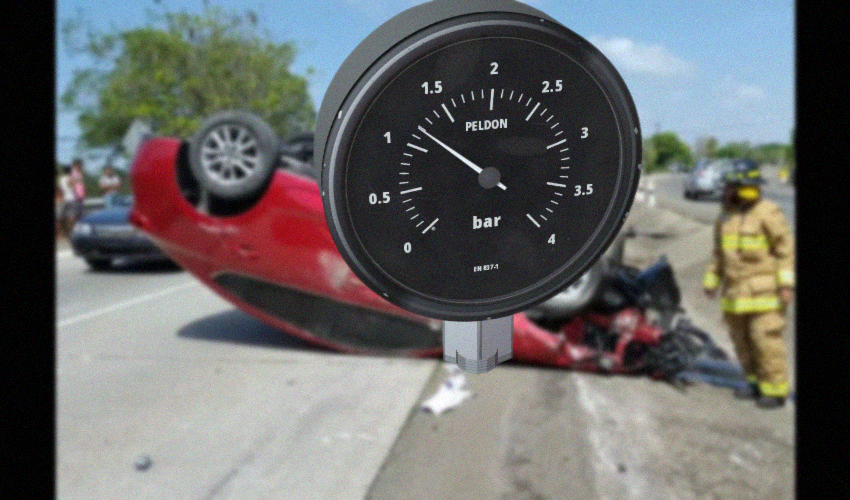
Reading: value=1.2 unit=bar
